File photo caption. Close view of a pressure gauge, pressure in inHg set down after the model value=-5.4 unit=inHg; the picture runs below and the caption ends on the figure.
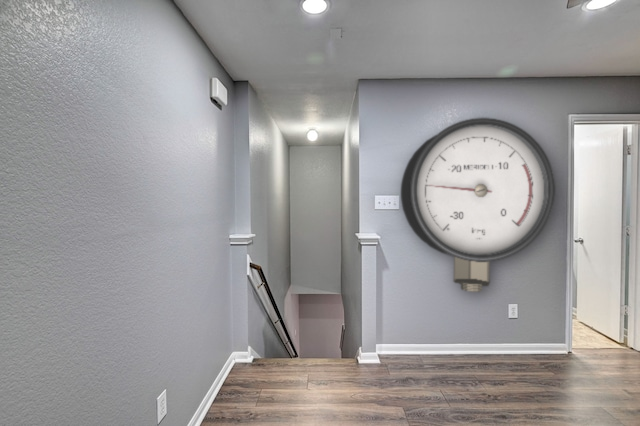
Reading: value=-24 unit=inHg
